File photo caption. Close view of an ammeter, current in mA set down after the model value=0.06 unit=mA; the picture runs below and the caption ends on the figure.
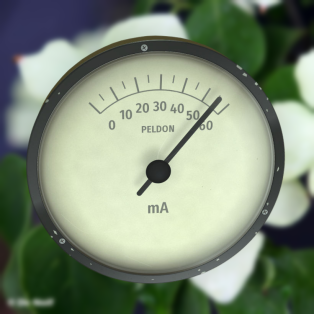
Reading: value=55 unit=mA
